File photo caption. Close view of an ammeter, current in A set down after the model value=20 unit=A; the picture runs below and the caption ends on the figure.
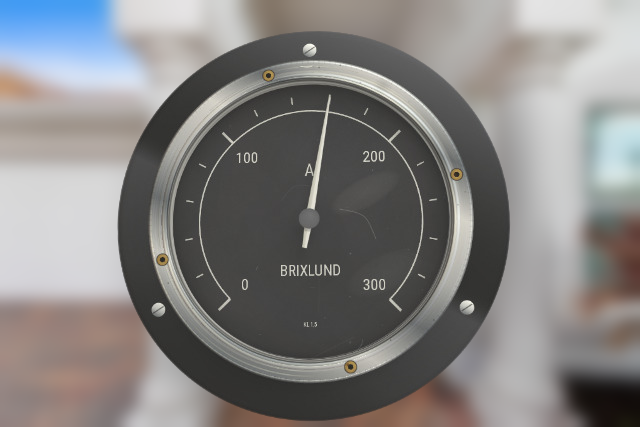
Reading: value=160 unit=A
